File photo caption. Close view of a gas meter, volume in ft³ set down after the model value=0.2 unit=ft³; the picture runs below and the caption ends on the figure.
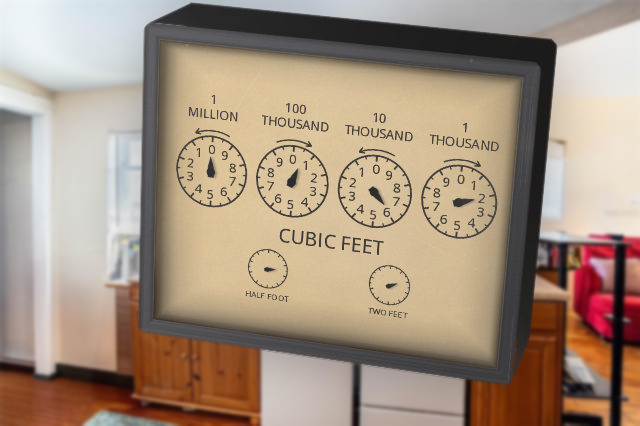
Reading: value=6200 unit=ft³
